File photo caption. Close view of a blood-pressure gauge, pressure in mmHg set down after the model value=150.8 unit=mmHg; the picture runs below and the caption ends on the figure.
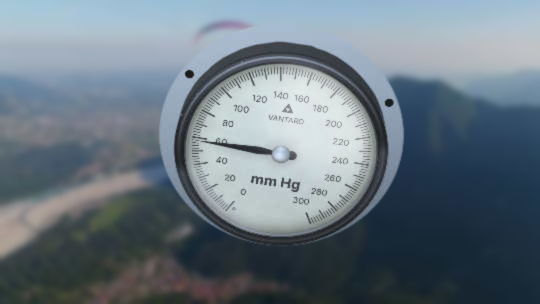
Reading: value=60 unit=mmHg
